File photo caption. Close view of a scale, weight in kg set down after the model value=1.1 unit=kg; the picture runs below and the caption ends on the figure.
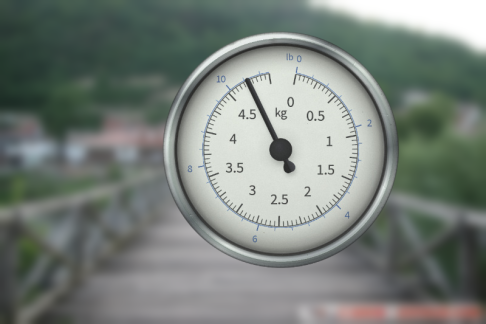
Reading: value=4.75 unit=kg
